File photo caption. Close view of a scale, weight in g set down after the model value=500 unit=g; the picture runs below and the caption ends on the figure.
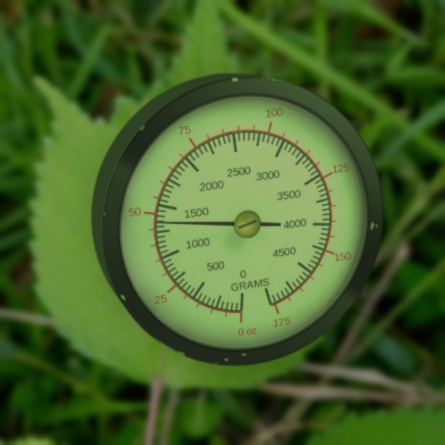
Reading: value=1350 unit=g
